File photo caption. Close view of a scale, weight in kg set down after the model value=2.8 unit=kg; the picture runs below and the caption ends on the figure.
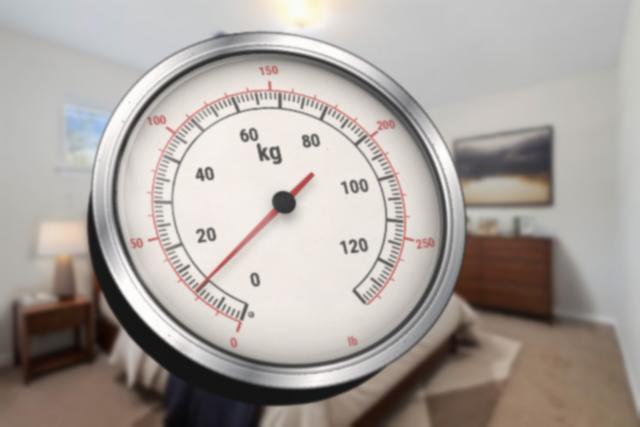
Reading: value=10 unit=kg
